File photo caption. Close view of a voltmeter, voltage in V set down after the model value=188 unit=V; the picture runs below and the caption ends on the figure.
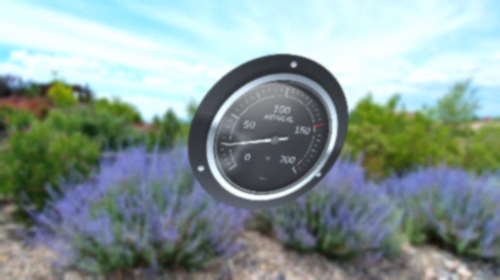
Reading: value=25 unit=V
